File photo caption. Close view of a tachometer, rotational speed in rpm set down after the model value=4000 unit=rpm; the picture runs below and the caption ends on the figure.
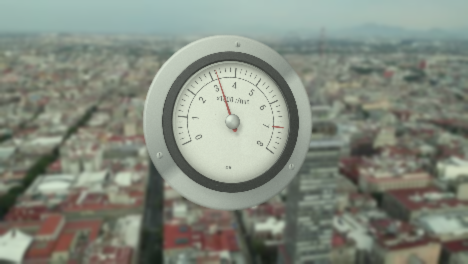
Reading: value=3200 unit=rpm
